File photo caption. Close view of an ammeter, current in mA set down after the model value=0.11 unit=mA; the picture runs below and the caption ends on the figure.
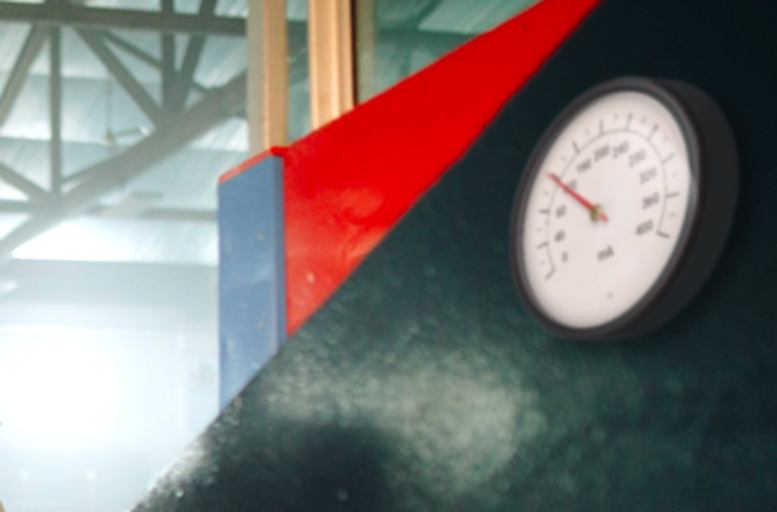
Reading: value=120 unit=mA
